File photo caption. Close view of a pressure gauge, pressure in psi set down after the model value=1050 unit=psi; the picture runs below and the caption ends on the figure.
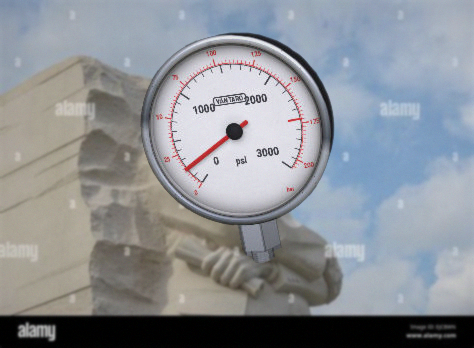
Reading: value=200 unit=psi
